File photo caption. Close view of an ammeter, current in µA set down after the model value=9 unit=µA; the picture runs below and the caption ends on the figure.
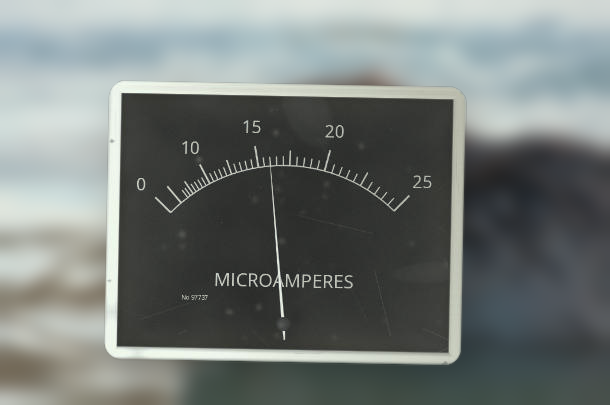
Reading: value=16 unit=µA
